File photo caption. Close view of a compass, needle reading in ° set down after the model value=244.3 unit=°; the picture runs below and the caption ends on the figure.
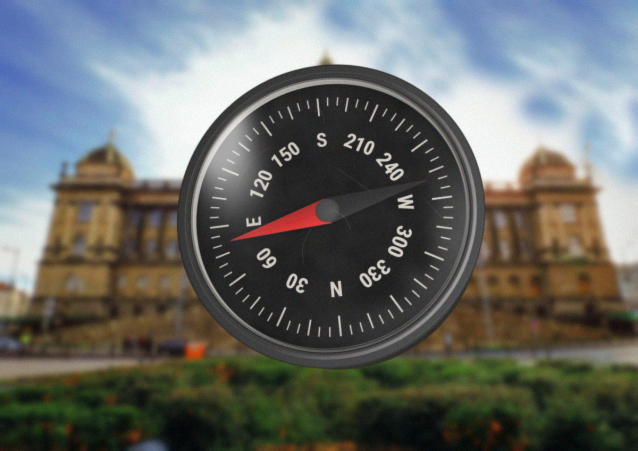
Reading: value=80 unit=°
